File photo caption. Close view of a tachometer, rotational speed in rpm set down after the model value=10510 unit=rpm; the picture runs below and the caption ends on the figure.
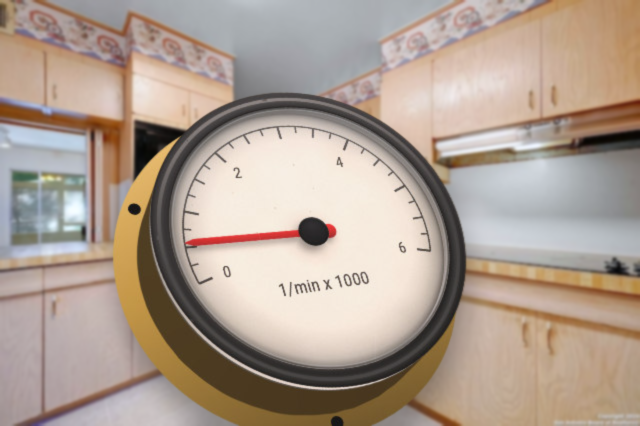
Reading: value=500 unit=rpm
